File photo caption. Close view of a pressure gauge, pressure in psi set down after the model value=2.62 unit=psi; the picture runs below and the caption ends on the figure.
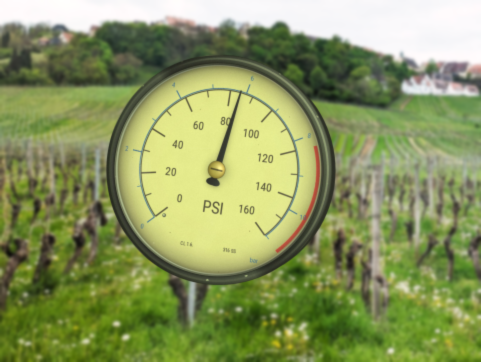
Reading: value=85 unit=psi
